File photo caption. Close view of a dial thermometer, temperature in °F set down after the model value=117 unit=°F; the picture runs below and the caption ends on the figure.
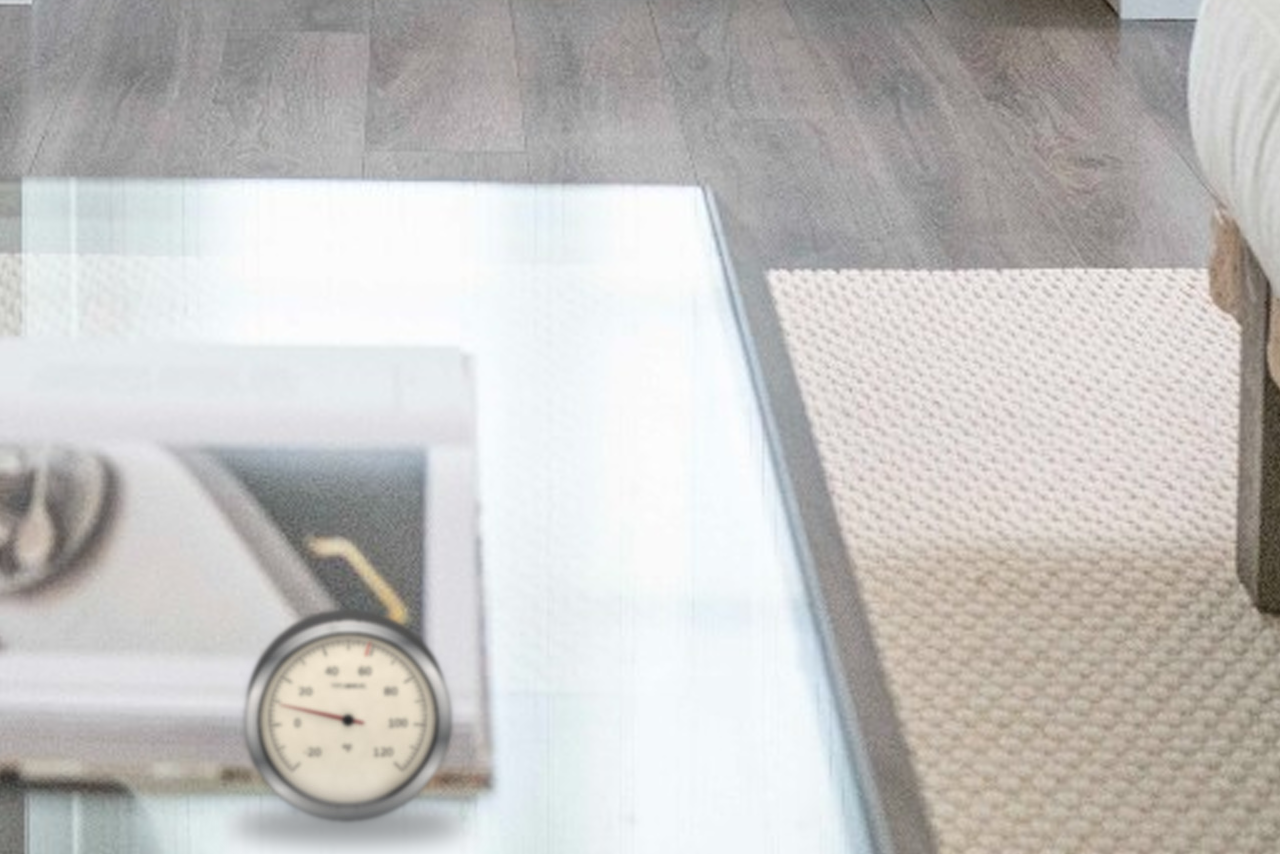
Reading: value=10 unit=°F
